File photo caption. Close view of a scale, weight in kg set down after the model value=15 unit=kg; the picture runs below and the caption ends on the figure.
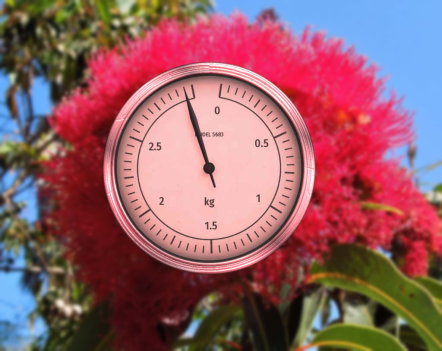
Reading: value=2.95 unit=kg
